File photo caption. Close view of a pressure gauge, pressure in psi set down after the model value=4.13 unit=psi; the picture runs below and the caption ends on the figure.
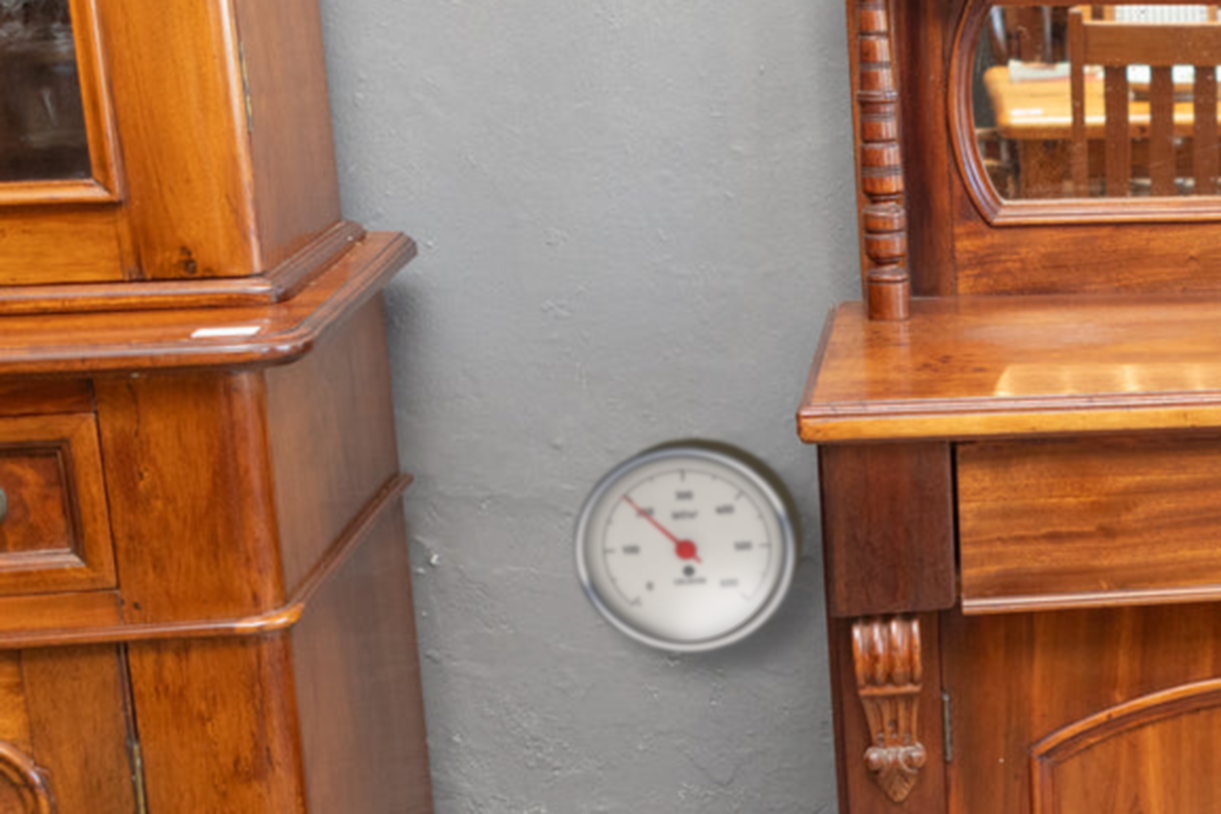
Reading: value=200 unit=psi
